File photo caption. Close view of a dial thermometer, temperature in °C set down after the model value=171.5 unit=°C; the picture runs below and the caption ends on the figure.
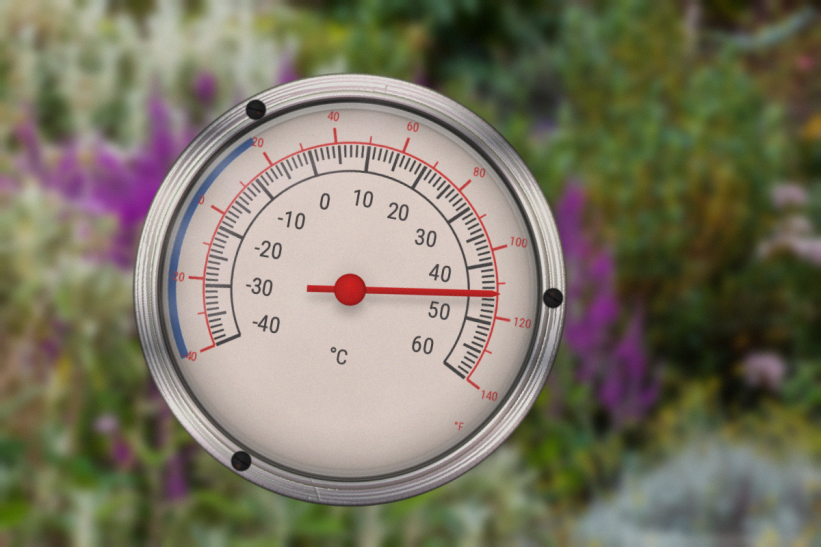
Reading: value=45 unit=°C
